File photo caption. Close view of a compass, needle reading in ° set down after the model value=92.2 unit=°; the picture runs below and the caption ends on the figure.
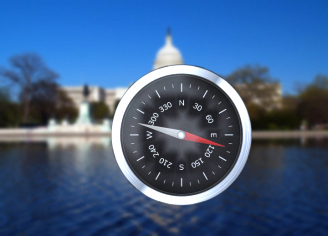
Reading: value=105 unit=°
